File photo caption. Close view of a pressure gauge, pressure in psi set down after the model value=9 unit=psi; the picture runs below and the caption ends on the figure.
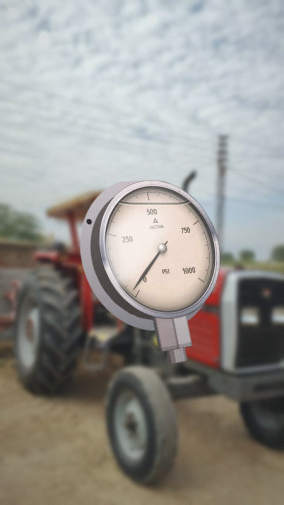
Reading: value=25 unit=psi
